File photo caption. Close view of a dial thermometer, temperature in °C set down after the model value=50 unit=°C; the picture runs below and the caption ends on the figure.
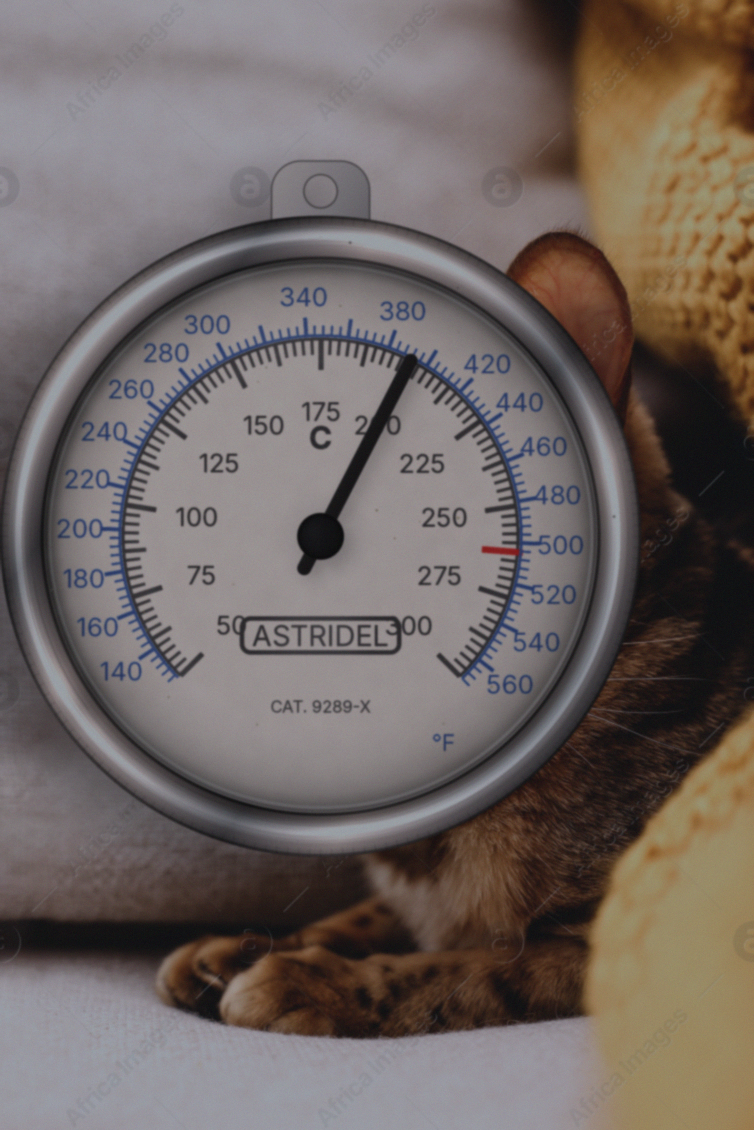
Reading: value=200 unit=°C
